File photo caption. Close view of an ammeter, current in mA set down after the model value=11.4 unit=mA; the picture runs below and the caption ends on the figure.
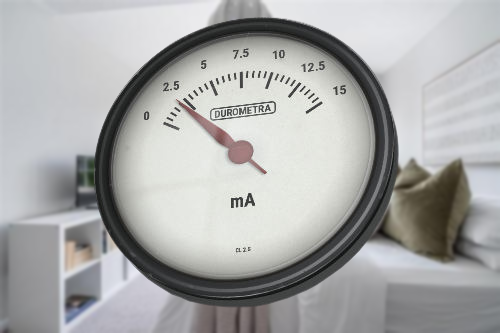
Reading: value=2 unit=mA
